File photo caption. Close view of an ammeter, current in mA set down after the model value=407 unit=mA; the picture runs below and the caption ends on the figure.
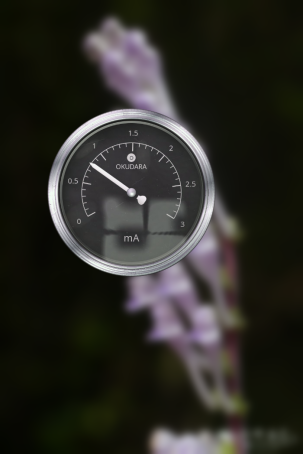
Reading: value=0.8 unit=mA
